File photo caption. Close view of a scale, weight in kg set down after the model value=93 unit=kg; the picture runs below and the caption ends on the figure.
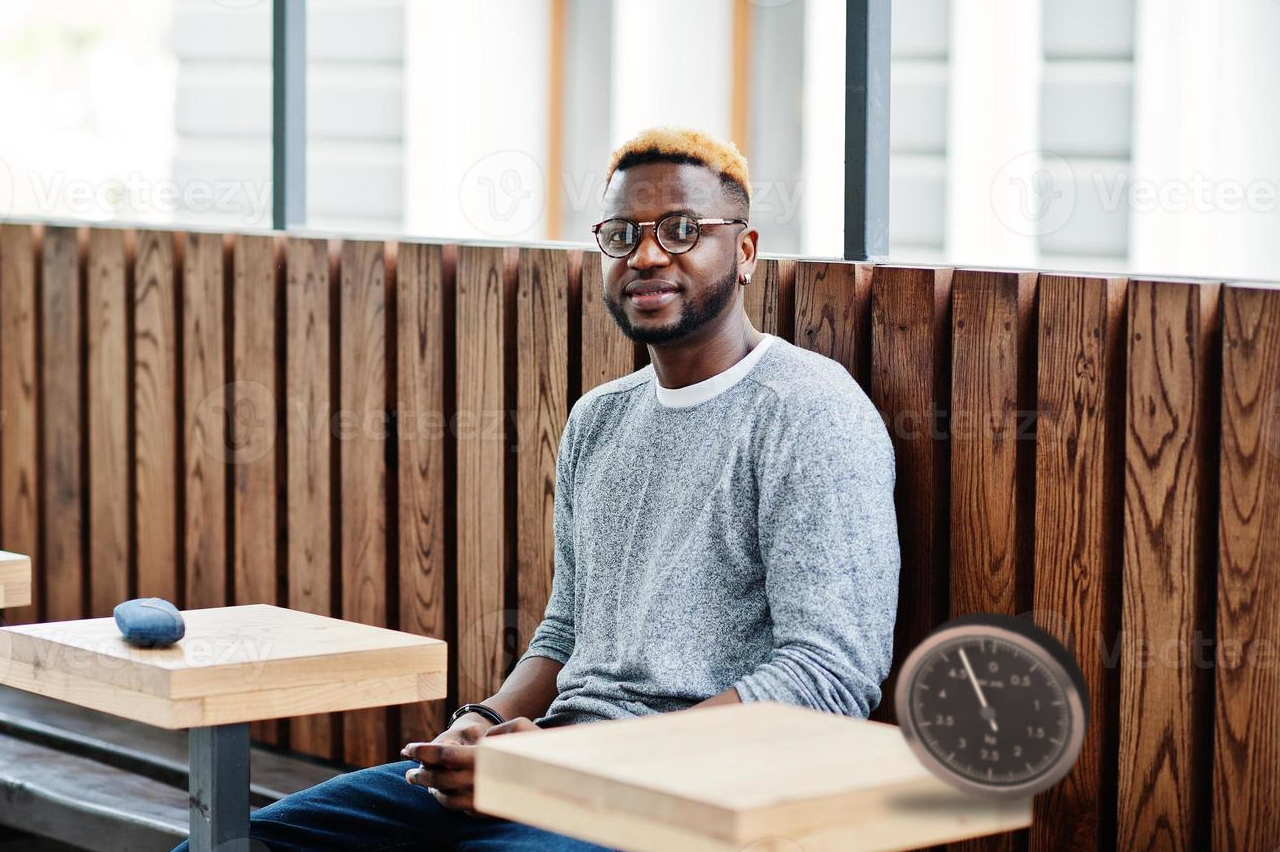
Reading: value=4.75 unit=kg
